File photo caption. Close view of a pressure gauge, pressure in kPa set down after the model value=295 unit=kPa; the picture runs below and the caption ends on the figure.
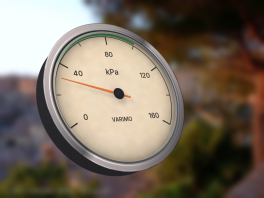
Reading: value=30 unit=kPa
